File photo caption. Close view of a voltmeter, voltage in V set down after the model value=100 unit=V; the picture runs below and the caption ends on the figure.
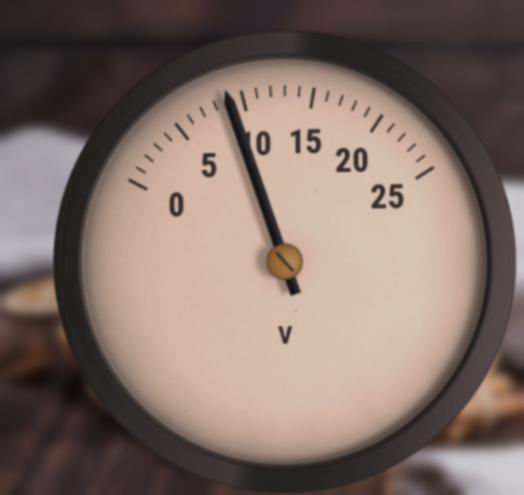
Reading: value=9 unit=V
